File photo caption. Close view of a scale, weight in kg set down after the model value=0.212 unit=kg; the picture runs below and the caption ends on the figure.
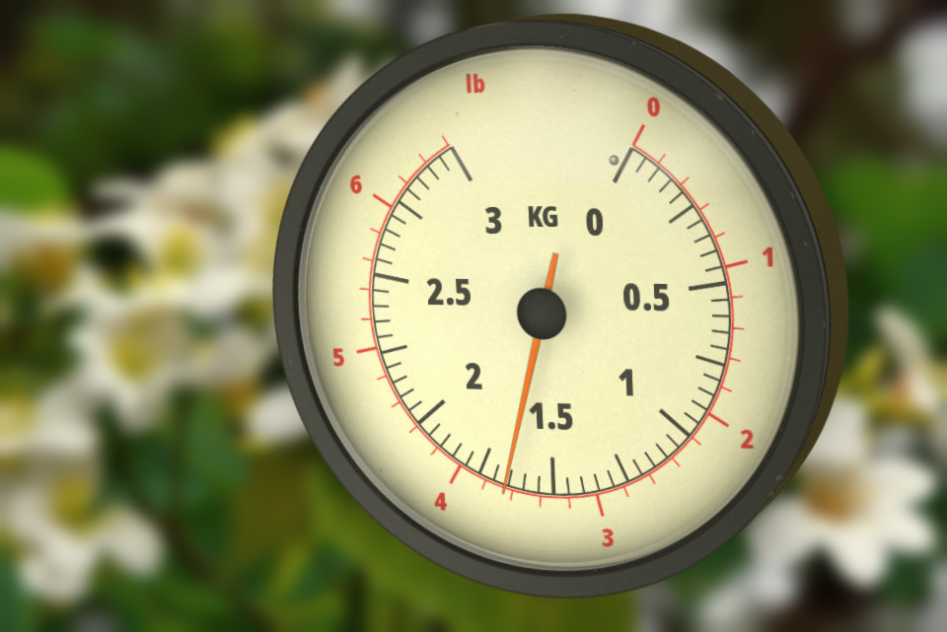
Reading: value=1.65 unit=kg
